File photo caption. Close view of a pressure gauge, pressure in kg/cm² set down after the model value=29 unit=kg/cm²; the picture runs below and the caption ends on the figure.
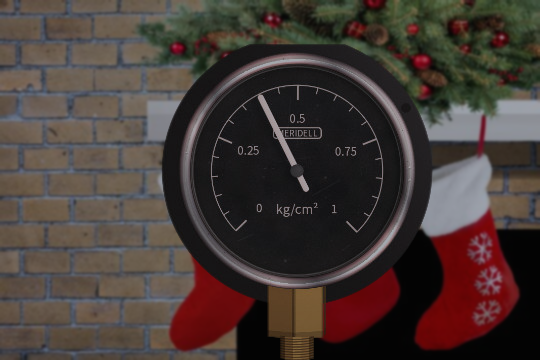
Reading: value=0.4 unit=kg/cm²
